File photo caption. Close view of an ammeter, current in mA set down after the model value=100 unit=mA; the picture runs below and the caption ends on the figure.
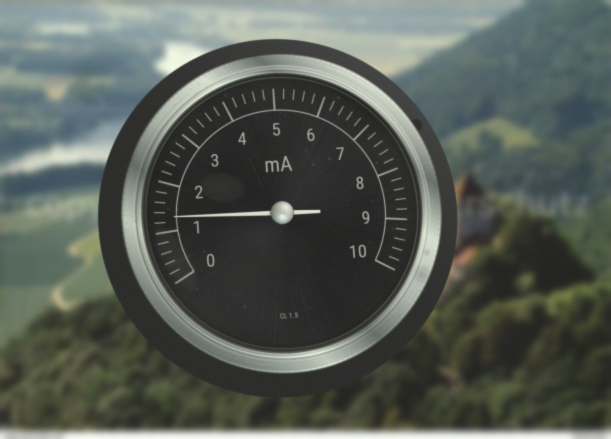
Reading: value=1.3 unit=mA
